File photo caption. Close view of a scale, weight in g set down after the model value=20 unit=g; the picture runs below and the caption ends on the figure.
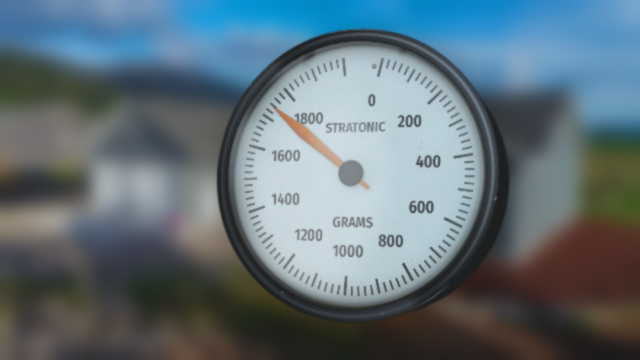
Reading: value=1740 unit=g
